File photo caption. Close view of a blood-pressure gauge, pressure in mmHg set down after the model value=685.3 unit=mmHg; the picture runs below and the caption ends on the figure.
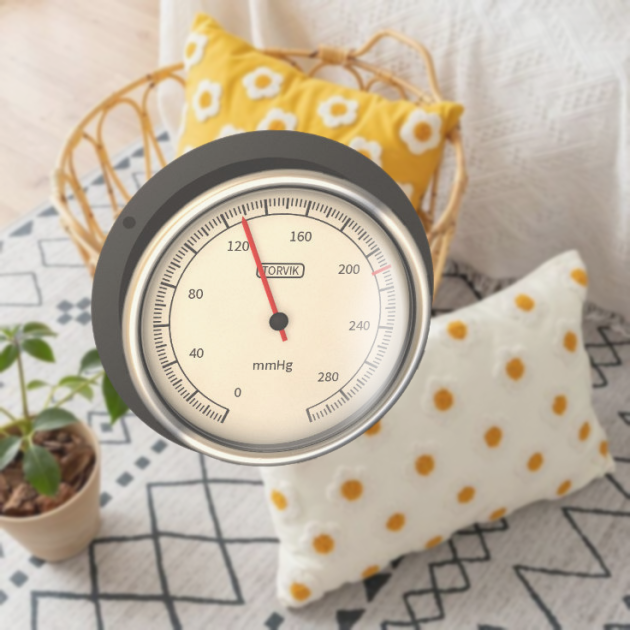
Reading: value=128 unit=mmHg
